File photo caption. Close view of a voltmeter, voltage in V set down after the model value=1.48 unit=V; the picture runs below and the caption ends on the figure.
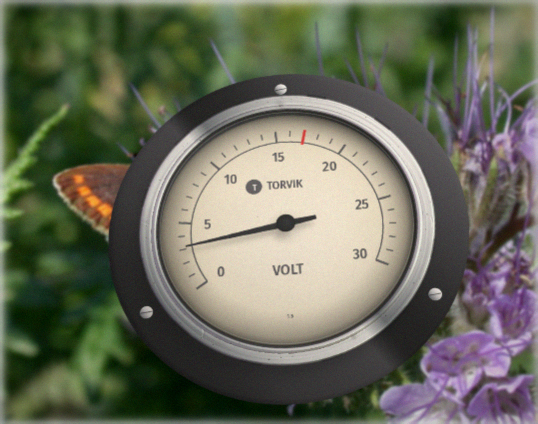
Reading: value=3 unit=V
